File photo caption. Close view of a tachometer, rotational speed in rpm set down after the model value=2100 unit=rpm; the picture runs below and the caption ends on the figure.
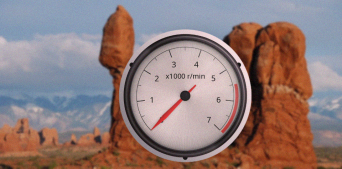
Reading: value=0 unit=rpm
